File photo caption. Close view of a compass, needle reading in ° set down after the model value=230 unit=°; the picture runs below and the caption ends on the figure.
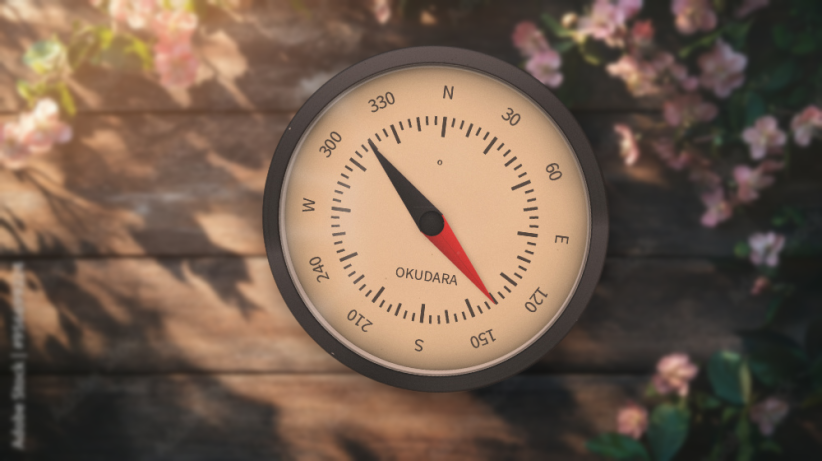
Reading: value=135 unit=°
